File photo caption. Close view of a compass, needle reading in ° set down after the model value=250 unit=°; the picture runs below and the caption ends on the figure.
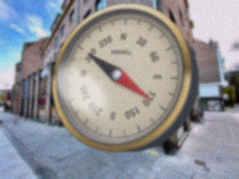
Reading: value=120 unit=°
